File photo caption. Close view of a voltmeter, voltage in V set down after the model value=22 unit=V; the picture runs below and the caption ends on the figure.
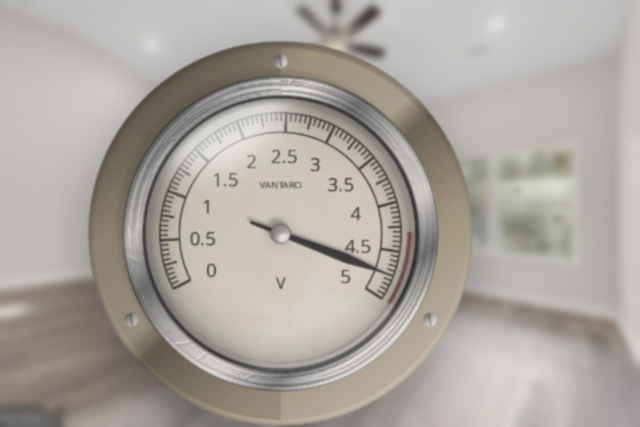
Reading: value=4.75 unit=V
